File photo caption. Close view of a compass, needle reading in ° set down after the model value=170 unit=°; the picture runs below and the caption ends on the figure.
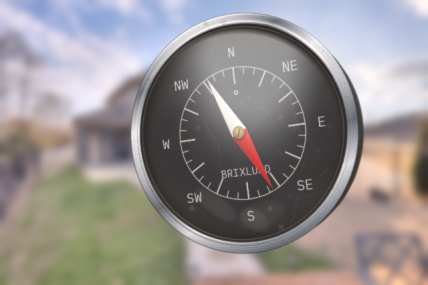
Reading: value=155 unit=°
